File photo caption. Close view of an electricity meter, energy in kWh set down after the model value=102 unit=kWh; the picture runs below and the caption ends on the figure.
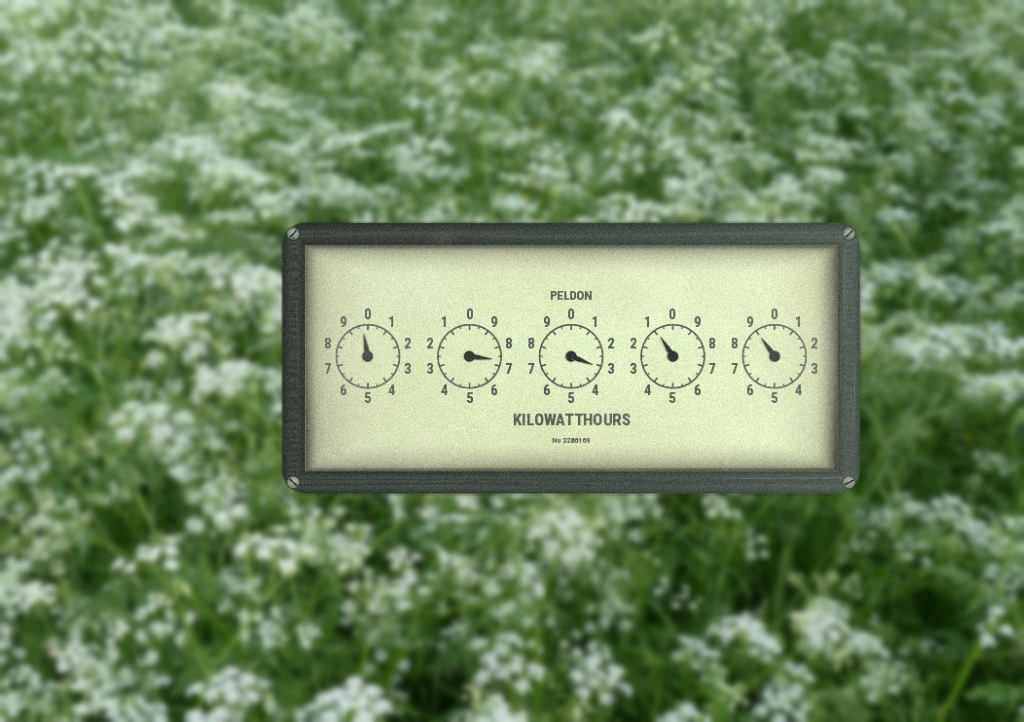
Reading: value=97309 unit=kWh
